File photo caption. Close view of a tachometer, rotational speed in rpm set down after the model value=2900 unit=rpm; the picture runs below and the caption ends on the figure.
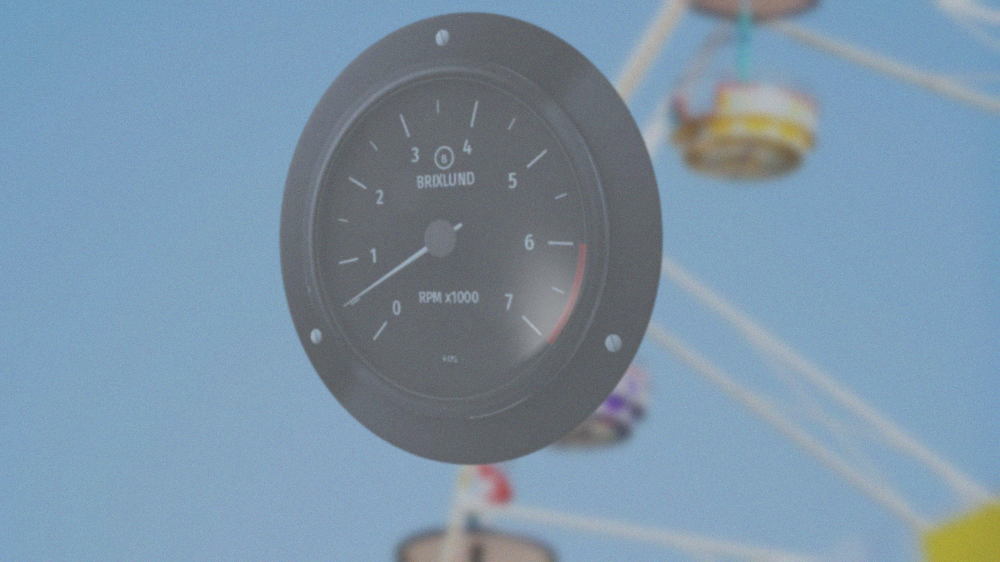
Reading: value=500 unit=rpm
